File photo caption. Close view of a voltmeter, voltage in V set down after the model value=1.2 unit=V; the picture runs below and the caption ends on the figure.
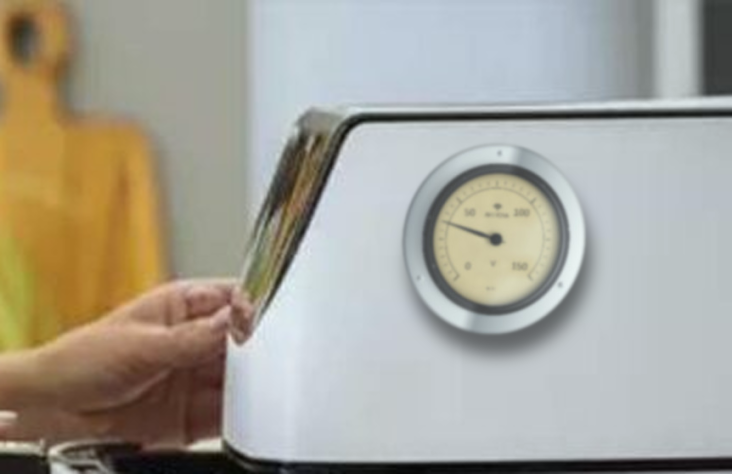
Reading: value=35 unit=V
